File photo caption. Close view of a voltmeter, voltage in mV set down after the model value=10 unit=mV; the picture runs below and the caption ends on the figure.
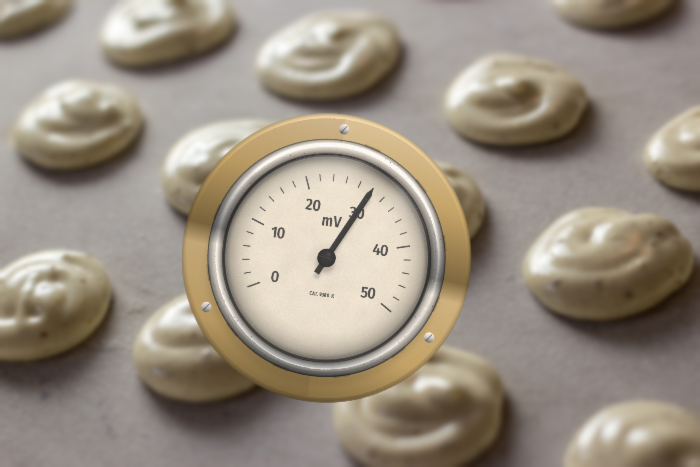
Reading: value=30 unit=mV
